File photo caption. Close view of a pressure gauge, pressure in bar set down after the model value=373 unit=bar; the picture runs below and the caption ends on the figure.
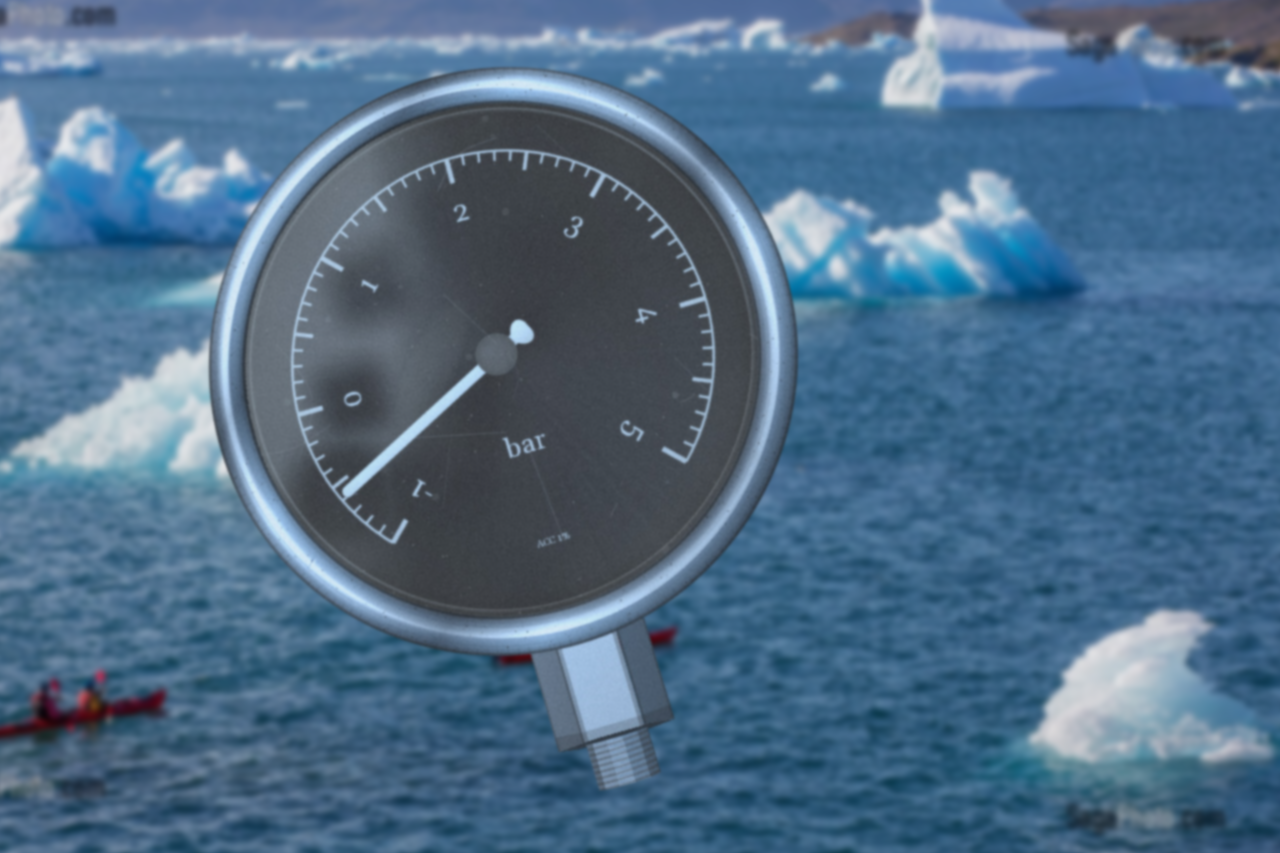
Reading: value=-0.6 unit=bar
